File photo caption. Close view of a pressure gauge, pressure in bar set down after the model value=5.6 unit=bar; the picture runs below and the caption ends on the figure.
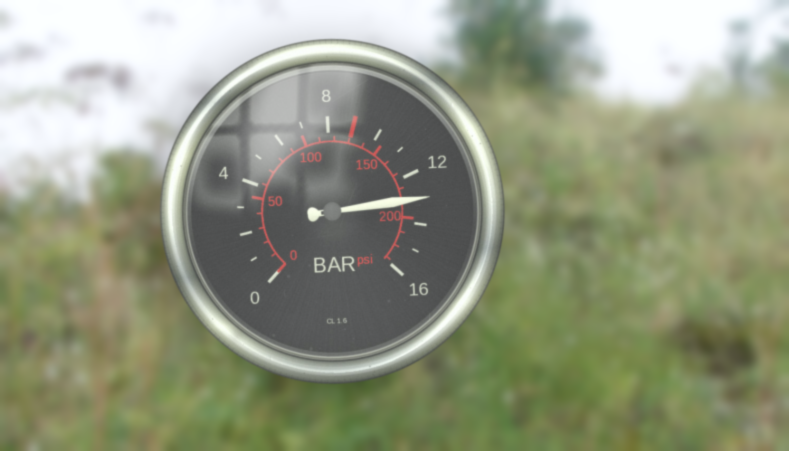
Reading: value=13 unit=bar
